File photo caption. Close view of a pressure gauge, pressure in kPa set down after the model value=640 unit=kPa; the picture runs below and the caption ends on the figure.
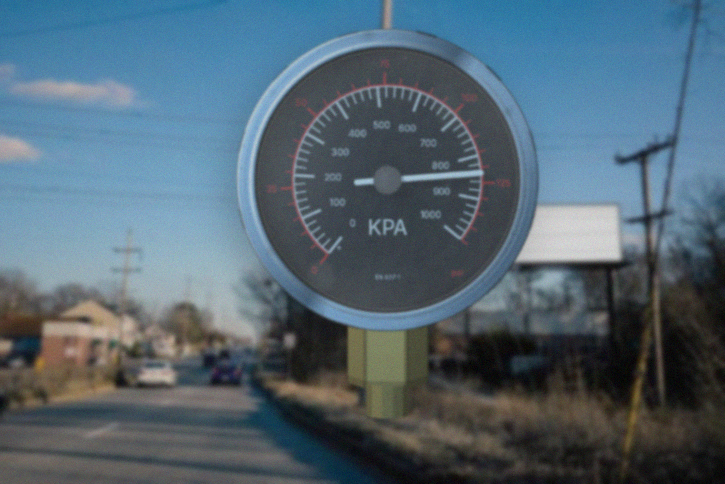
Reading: value=840 unit=kPa
